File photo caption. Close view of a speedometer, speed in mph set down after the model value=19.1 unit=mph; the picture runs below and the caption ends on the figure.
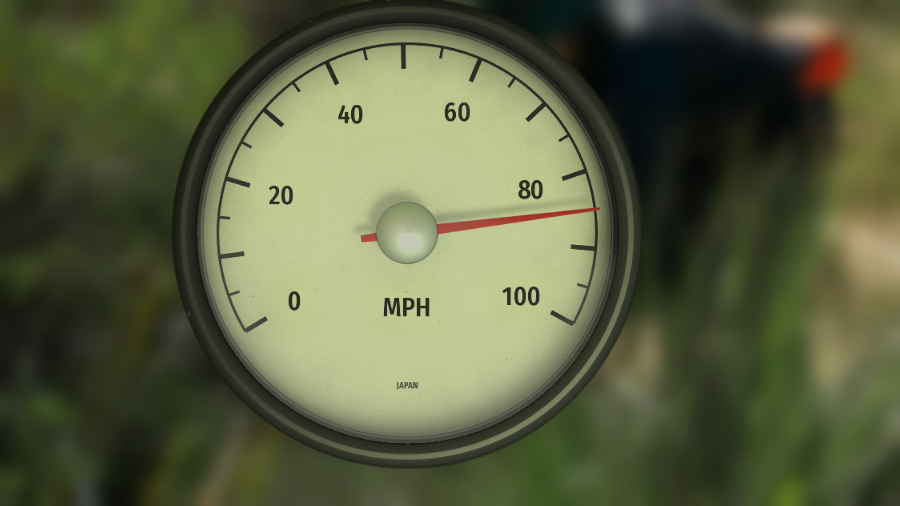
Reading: value=85 unit=mph
